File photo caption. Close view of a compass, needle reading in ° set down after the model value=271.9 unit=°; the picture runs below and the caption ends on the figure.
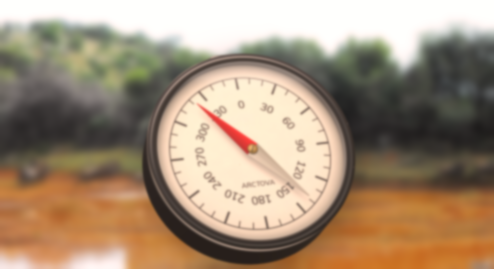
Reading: value=320 unit=°
